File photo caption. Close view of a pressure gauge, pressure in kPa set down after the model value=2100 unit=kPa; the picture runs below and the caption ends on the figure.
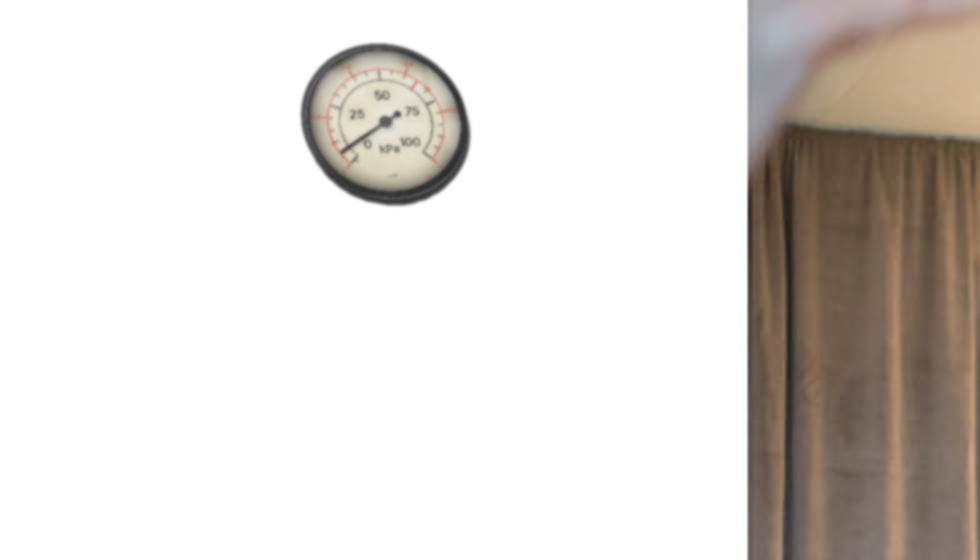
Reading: value=5 unit=kPa
